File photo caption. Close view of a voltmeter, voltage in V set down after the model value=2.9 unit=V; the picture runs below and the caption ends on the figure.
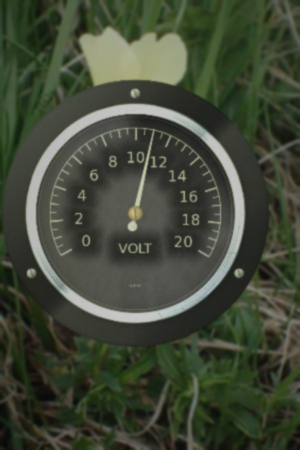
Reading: value=11 unit=V
